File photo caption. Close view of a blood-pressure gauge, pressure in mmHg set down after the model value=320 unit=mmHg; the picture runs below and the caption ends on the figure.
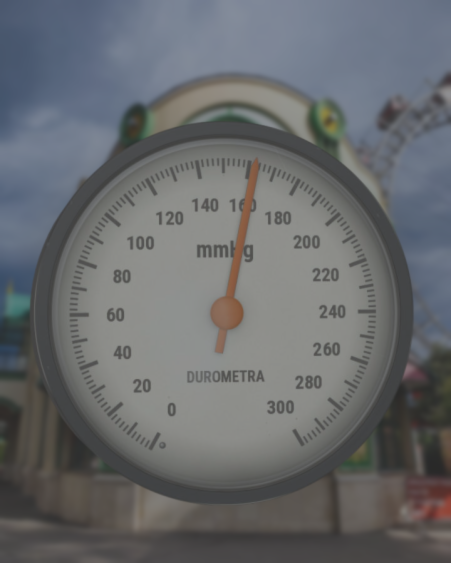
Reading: value=162 unit=mmHg
